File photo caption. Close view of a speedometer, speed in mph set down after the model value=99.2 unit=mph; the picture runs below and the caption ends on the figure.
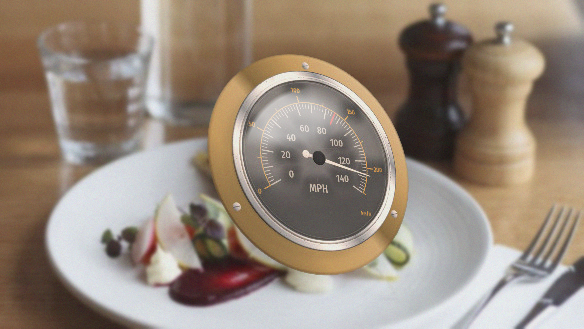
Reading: value=130 unit=mph
